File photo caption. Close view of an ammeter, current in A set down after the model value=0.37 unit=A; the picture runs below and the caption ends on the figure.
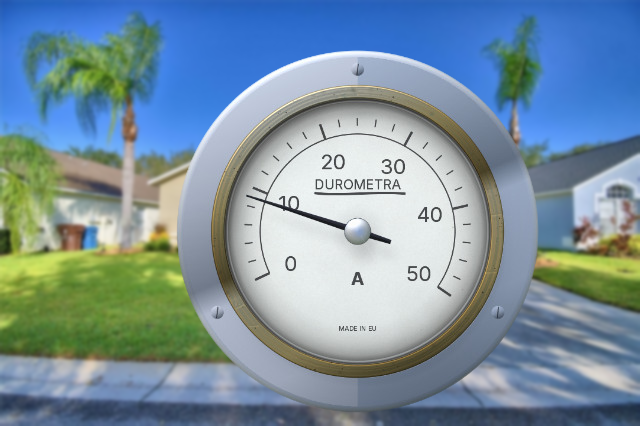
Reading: value=9 unit=A
